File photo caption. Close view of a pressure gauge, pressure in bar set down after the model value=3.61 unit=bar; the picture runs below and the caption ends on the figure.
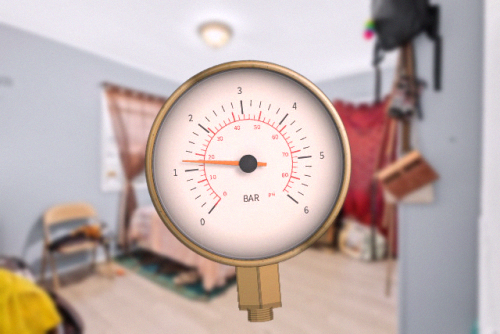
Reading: value=1.2 unit=bar
